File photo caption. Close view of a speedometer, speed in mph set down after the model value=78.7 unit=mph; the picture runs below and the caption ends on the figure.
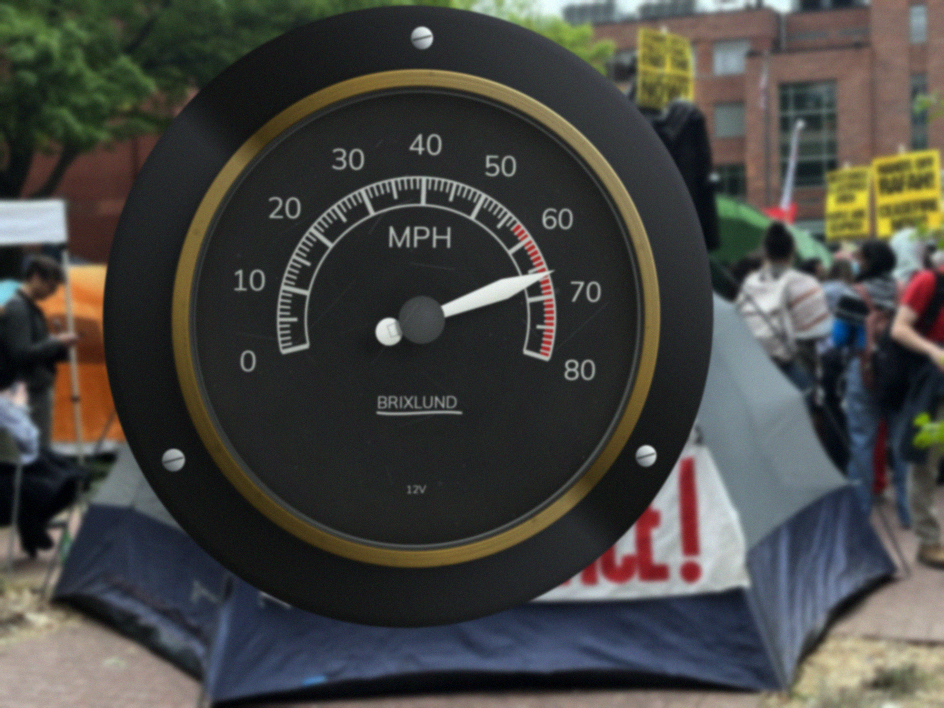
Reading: value=66 unit=mph
